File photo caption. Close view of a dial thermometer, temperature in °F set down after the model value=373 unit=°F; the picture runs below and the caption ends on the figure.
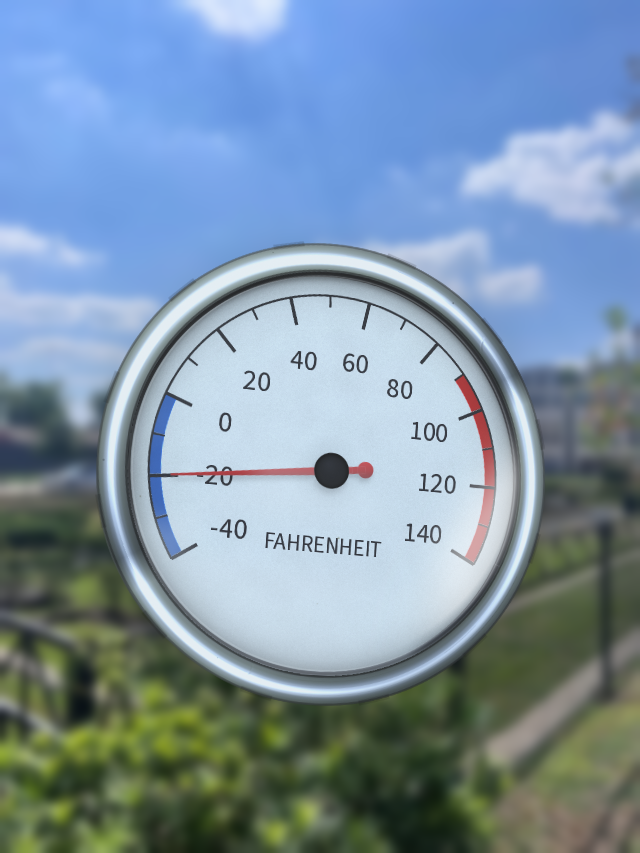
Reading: value=-20 unit=°F
